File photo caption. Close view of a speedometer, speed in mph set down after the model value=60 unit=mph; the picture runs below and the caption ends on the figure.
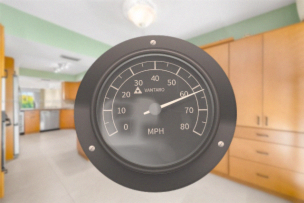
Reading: value=62.5 unit=mph
